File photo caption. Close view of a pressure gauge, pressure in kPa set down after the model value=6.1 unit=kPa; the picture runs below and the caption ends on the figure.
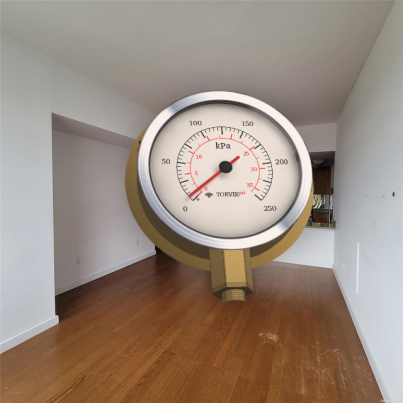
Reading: value=5 unit=kPa
